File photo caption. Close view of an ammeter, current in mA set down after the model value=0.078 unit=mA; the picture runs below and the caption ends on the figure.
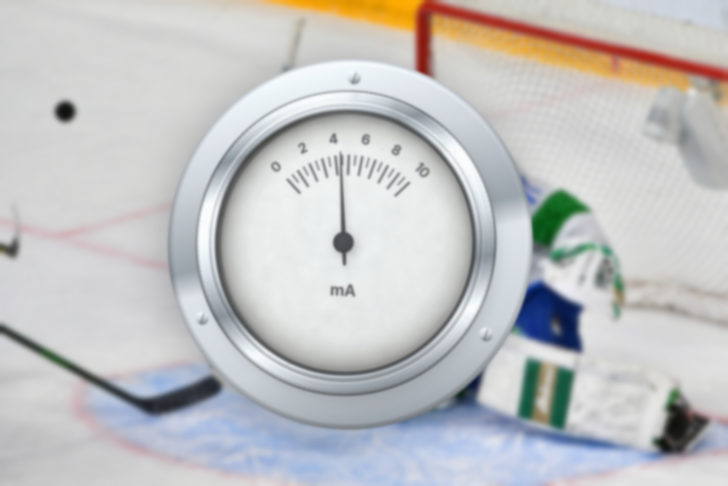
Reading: value=4.5 unit=mA
